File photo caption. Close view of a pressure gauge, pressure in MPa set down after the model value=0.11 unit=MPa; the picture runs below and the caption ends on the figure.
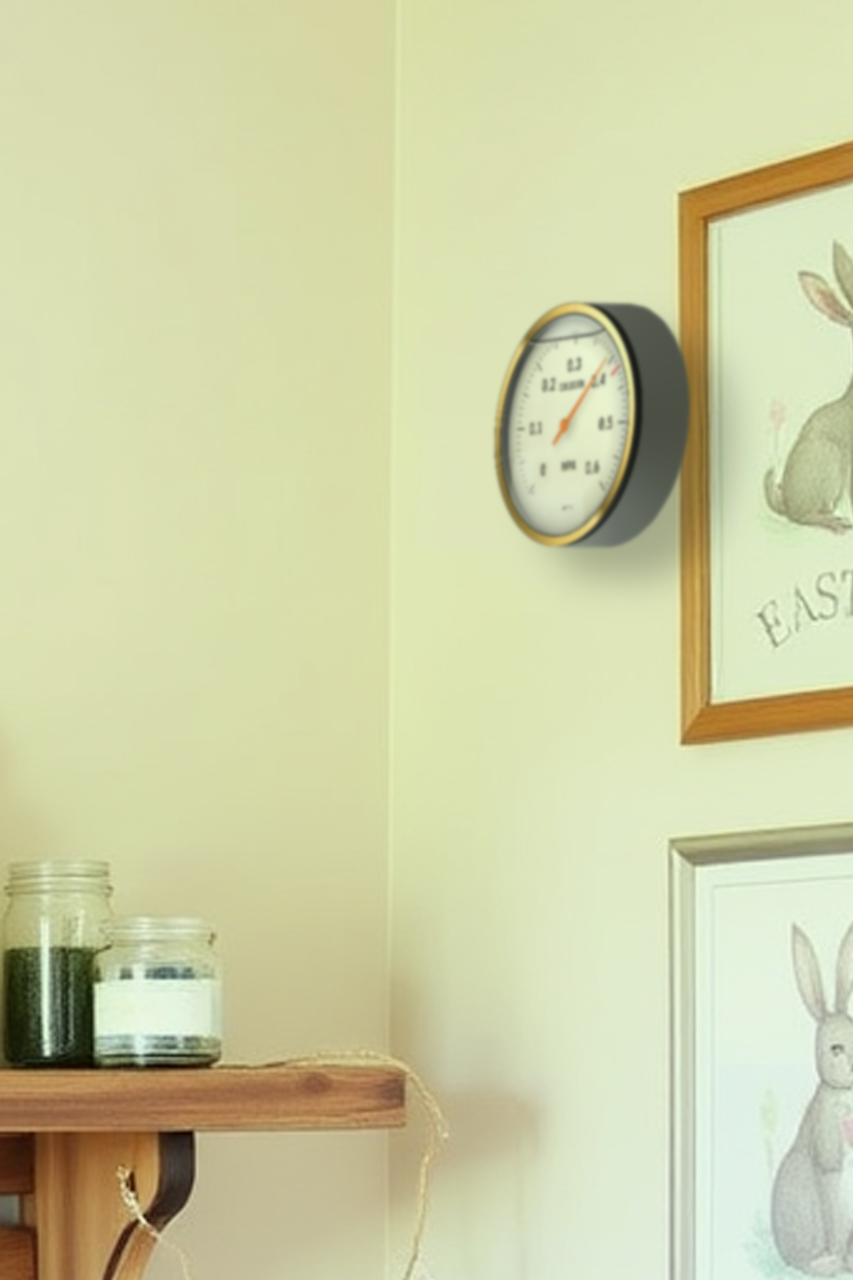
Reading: value=0.4 unit=MPa
